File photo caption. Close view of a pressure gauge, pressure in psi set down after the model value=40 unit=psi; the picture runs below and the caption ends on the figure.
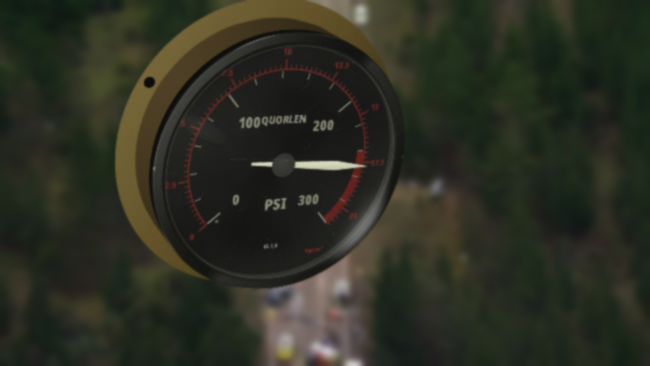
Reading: value=250 unit=psi
